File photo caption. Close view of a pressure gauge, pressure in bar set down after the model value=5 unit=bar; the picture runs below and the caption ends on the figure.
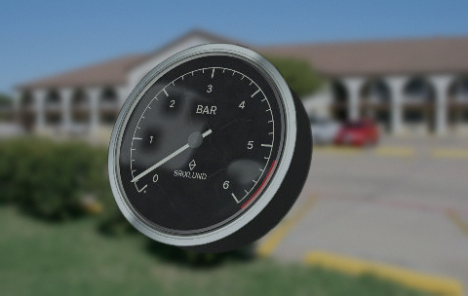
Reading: value=0.2 unit=bar
